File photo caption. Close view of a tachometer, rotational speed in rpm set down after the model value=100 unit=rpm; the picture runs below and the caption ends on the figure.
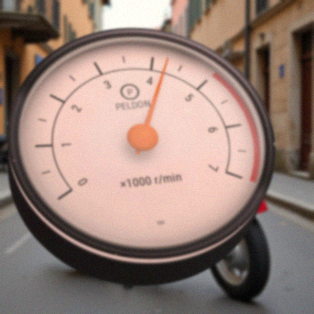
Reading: value=4250 unit=rpm
